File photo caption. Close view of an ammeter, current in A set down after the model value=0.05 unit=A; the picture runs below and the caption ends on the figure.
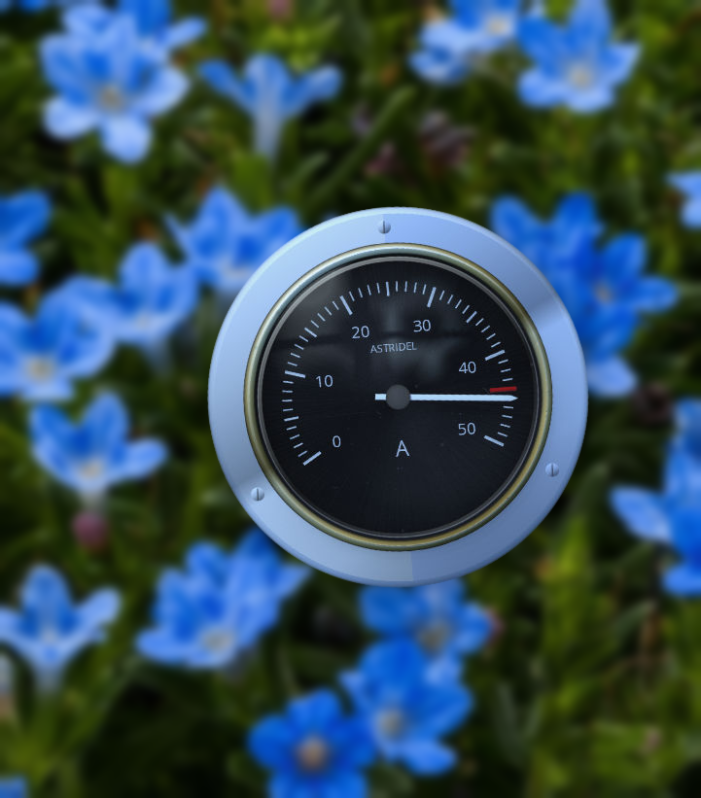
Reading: value=45 unit=A
